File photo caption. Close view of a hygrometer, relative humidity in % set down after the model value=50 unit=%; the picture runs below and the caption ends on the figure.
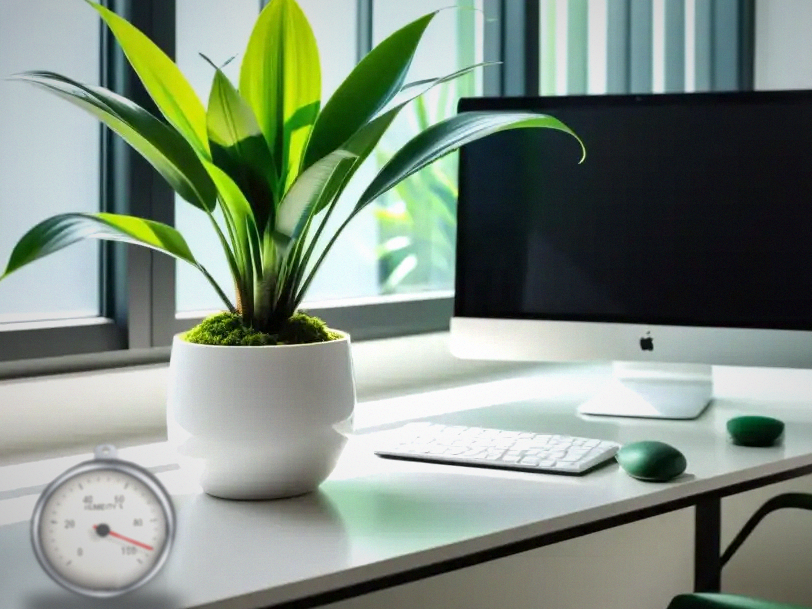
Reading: value=92 unit=%
